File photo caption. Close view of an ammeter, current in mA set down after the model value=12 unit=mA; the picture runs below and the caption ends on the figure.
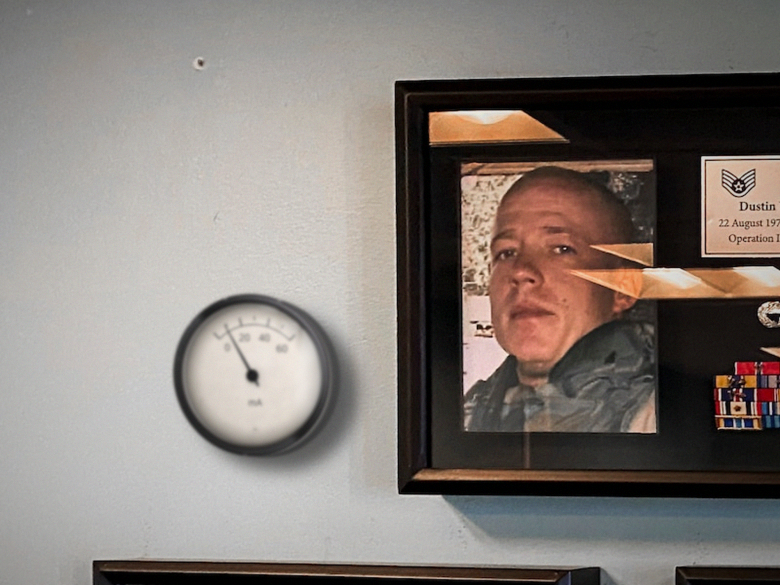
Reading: value=10 unit=mA
